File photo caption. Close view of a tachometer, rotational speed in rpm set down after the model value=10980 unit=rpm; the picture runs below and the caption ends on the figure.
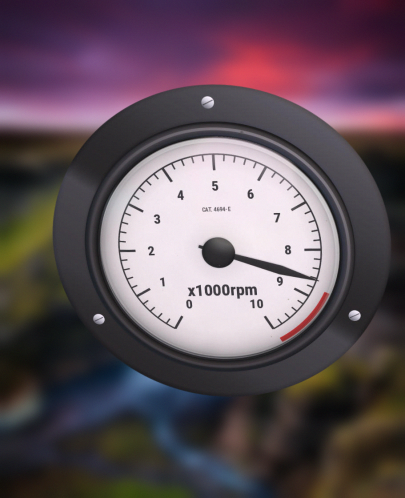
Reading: value=8600 unit=rpm
